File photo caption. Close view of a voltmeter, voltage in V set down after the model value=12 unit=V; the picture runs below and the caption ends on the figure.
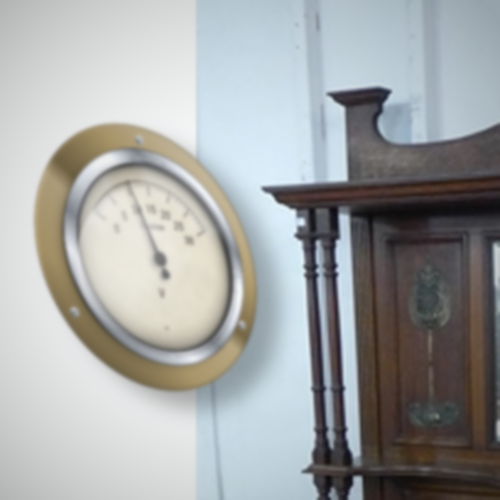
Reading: value=10 unit=V
